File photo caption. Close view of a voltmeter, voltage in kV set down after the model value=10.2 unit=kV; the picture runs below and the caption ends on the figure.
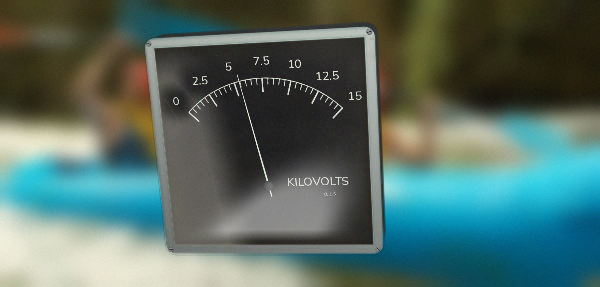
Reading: value=5.5 unit=kV
